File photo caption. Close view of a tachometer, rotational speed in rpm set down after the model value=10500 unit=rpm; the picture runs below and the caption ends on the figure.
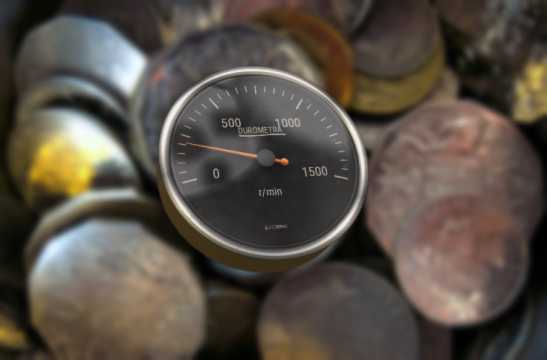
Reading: value=200 unit=rpm
